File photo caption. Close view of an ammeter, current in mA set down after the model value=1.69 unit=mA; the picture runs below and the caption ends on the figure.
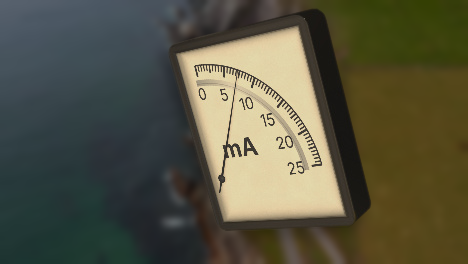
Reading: value=7.5 unit=mA
